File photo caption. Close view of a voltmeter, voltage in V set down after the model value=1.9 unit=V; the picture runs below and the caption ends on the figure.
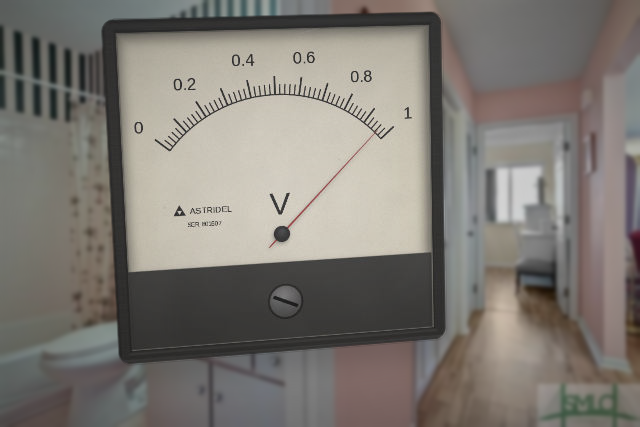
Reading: value=0.96 unit=V
